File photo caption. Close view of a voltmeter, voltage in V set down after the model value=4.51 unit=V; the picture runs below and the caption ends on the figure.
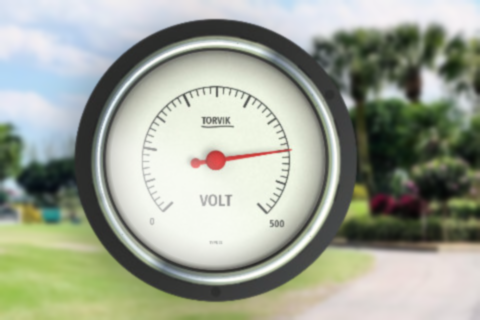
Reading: value=400 unit=V
